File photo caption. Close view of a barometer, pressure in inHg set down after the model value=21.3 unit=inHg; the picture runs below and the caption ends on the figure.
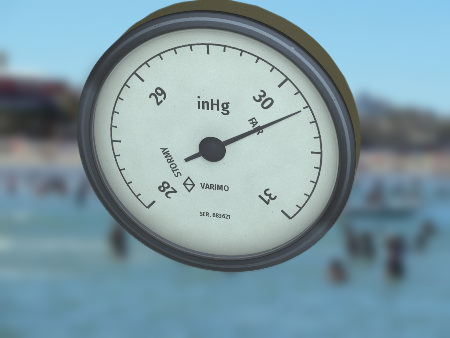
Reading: value=30.2 unit=inHg
